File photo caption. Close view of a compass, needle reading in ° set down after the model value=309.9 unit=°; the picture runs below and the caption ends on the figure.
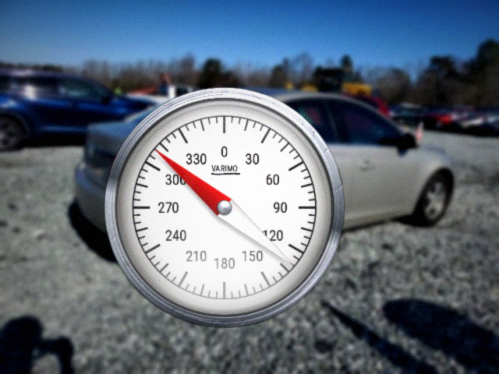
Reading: value=310 unit=°
